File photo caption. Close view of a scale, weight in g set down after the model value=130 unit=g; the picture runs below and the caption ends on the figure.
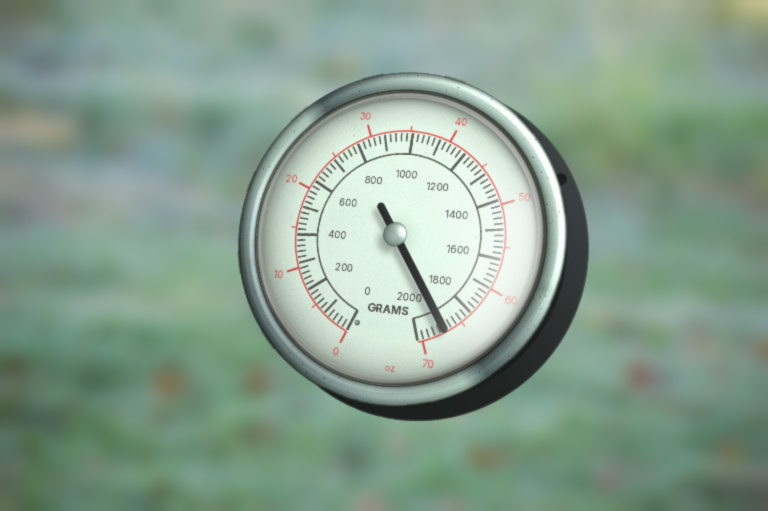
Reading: value=1900 unit=g
